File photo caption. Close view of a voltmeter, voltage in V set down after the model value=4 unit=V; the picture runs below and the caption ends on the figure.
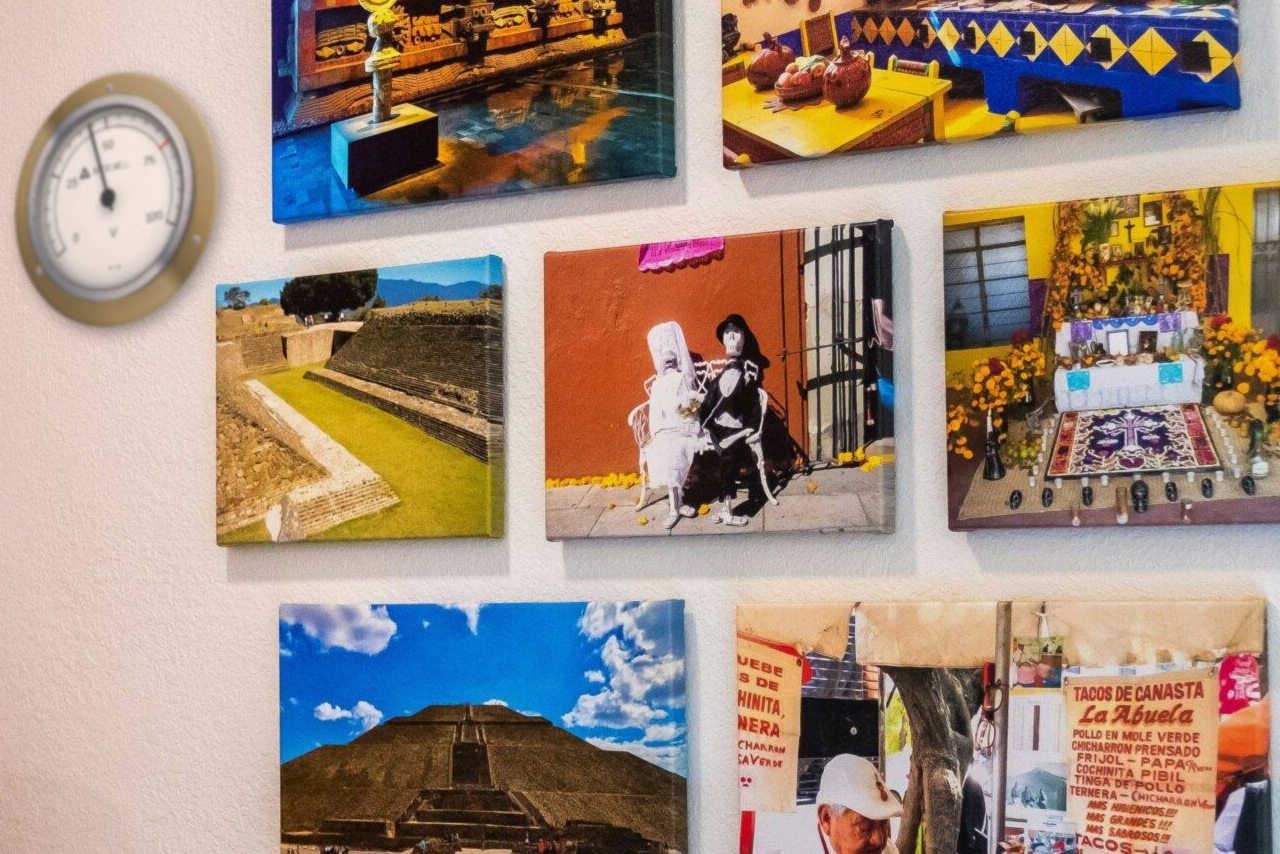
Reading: value=45 unit=V
